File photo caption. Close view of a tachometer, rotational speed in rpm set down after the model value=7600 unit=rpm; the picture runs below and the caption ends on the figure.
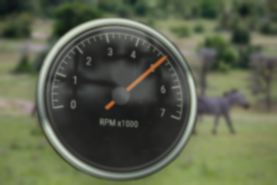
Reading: value=5000 unit=rpm
